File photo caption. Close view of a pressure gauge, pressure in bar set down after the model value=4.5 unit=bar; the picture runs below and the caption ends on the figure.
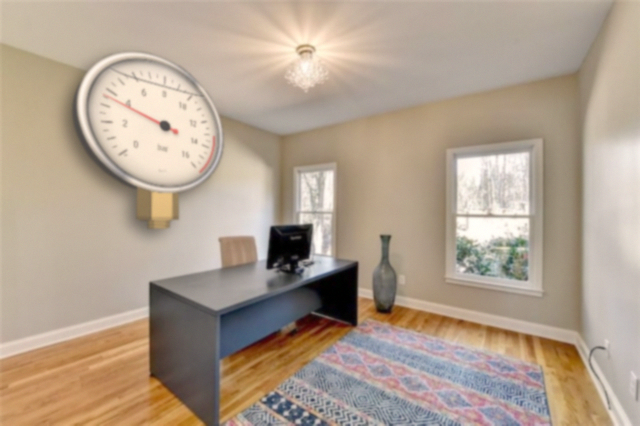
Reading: value=3.5 unit=bar
